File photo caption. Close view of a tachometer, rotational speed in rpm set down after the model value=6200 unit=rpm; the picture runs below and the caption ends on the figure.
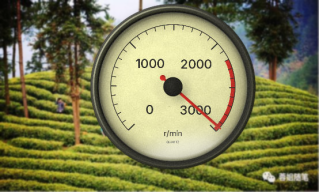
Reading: value=2950 unit=rpm
